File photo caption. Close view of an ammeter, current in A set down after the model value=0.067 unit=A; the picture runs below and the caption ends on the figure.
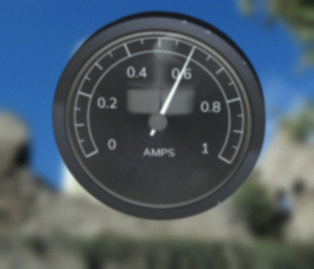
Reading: value=0.6 unit=A
